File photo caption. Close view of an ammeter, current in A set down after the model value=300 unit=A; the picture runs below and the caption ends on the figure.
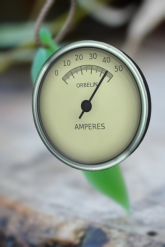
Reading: value=45 unit=A
